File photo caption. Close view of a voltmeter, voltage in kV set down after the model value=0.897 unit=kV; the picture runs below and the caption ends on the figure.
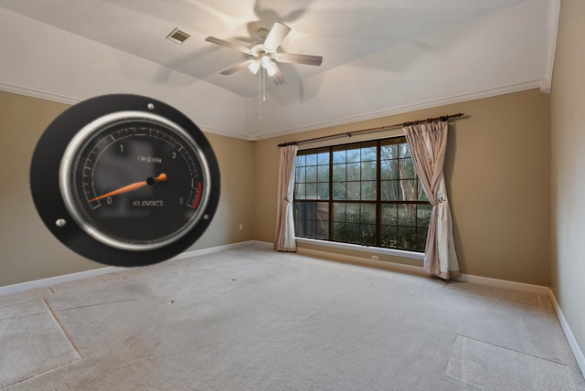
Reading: value=0.1 unit=kV
